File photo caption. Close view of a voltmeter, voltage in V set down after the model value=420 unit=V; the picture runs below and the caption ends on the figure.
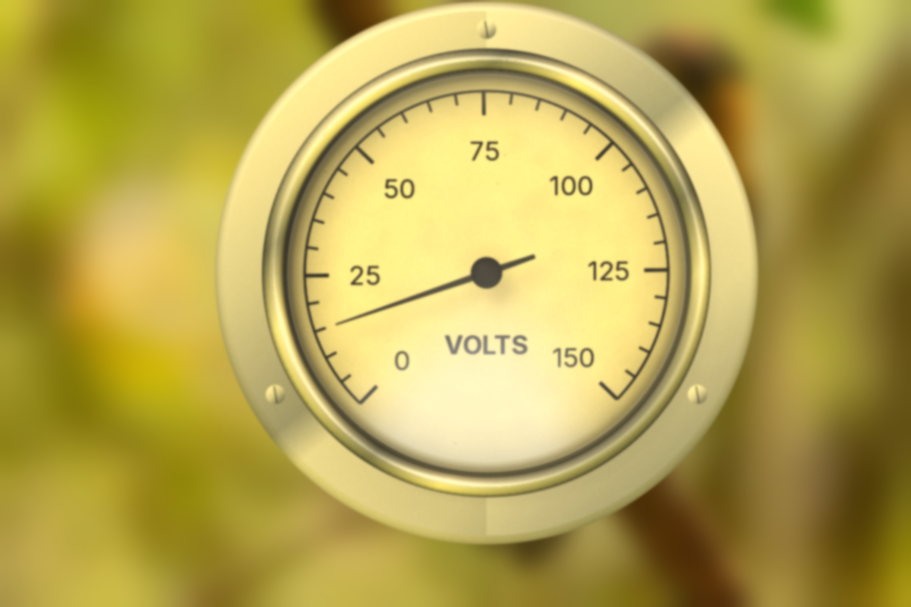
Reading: value=15 unit=V
